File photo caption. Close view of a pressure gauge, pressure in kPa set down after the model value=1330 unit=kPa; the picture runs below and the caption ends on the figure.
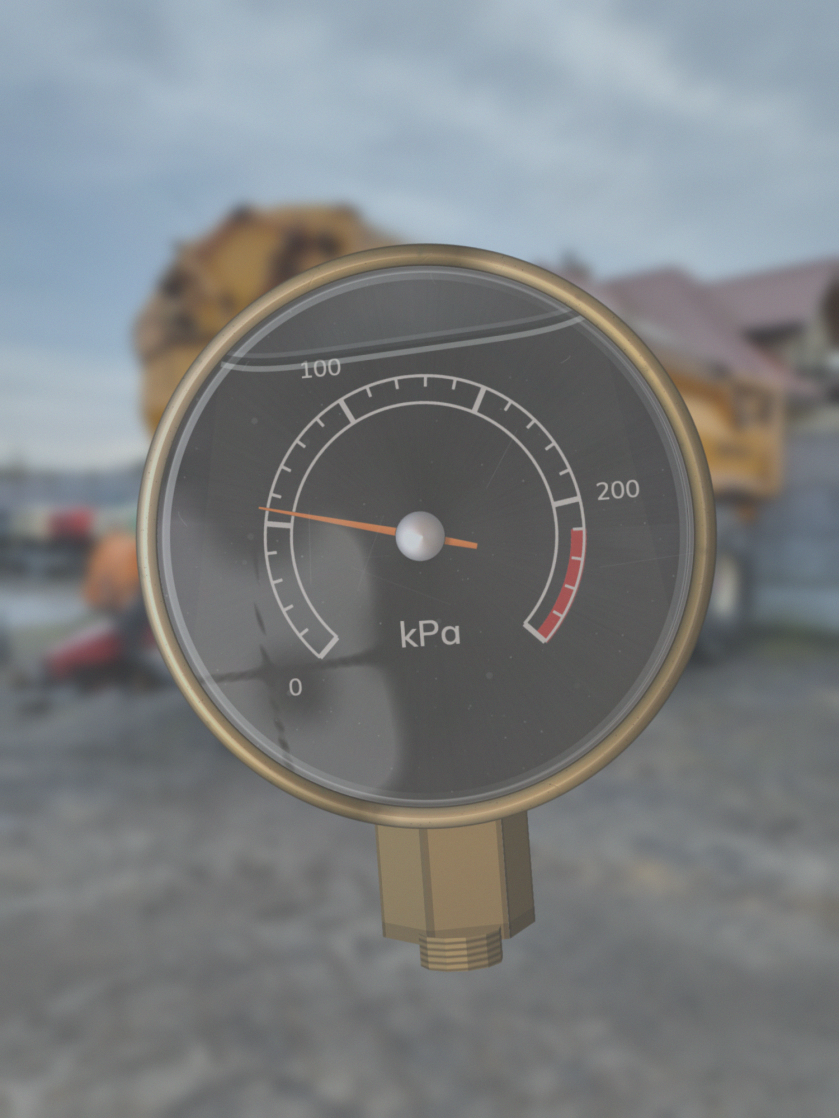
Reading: value=55 unit=kPa
